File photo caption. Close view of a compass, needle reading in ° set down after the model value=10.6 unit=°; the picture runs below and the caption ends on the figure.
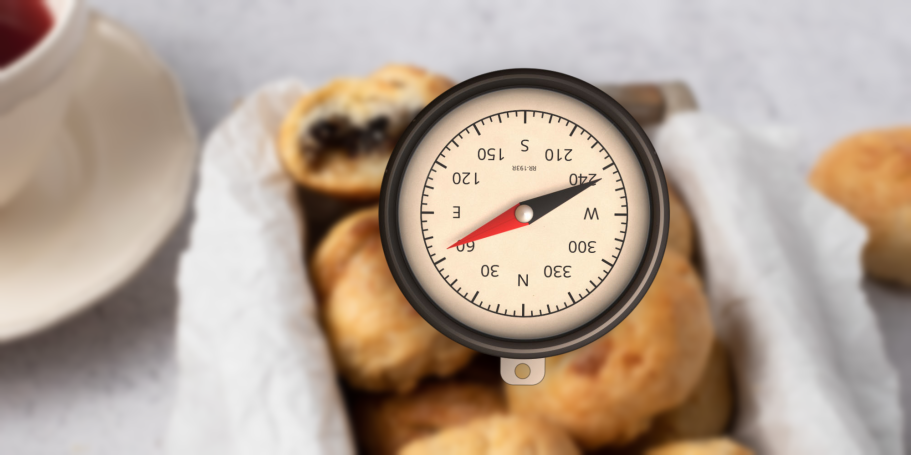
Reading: value=65 unit=°
